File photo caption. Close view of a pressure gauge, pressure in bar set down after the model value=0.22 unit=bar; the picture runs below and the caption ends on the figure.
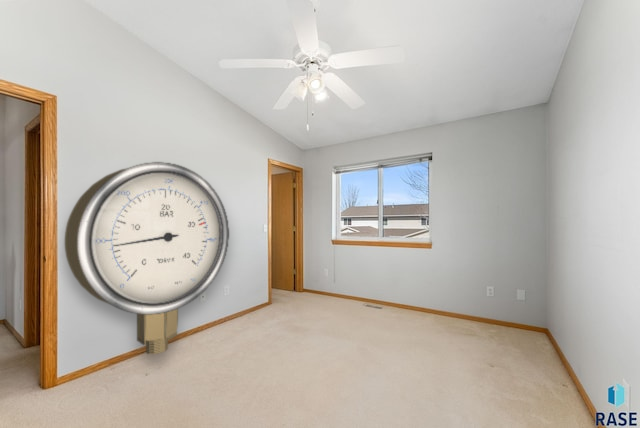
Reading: value=6 unit=bar
